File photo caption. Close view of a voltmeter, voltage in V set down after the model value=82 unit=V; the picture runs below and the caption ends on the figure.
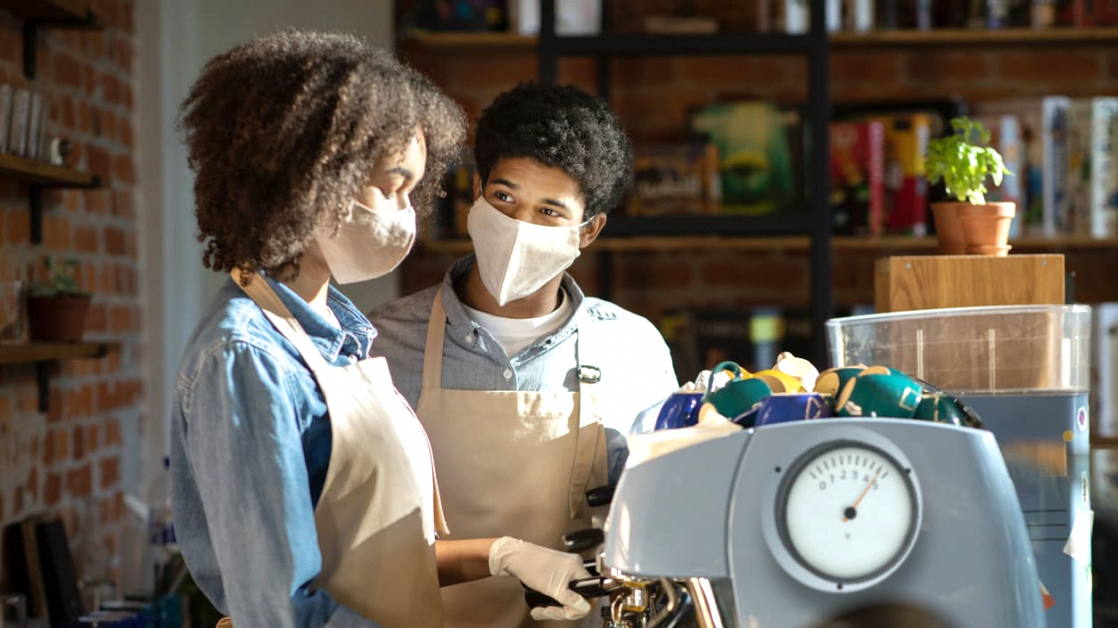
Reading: value=4.5 unit=V
